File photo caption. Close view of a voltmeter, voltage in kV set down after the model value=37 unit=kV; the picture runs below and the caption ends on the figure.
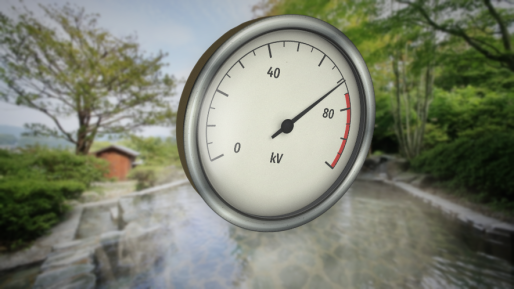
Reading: value=70 unit=kV
